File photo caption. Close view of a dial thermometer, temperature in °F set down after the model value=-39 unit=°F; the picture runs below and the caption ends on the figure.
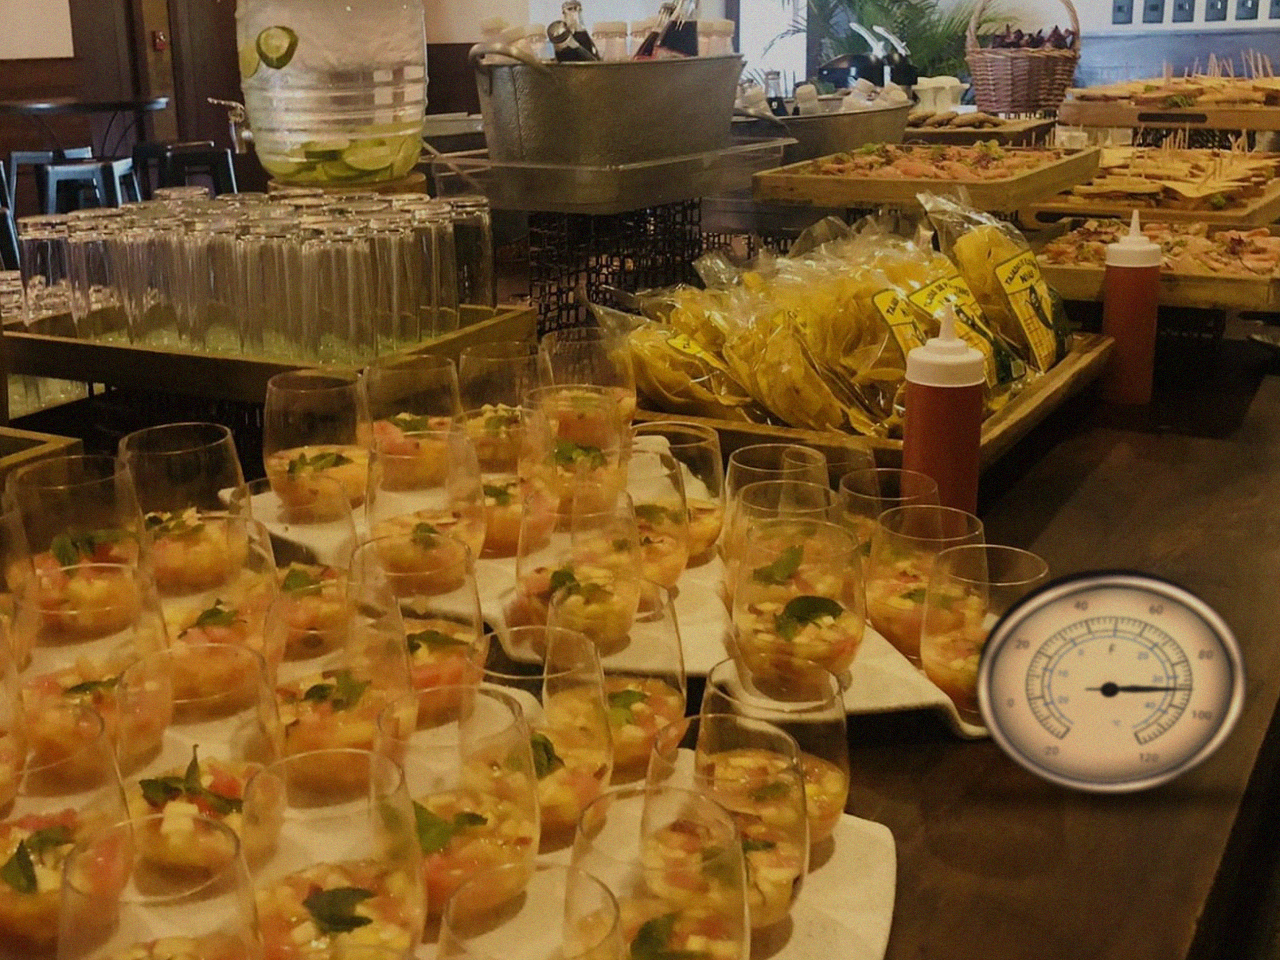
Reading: value=90 unit=°F
